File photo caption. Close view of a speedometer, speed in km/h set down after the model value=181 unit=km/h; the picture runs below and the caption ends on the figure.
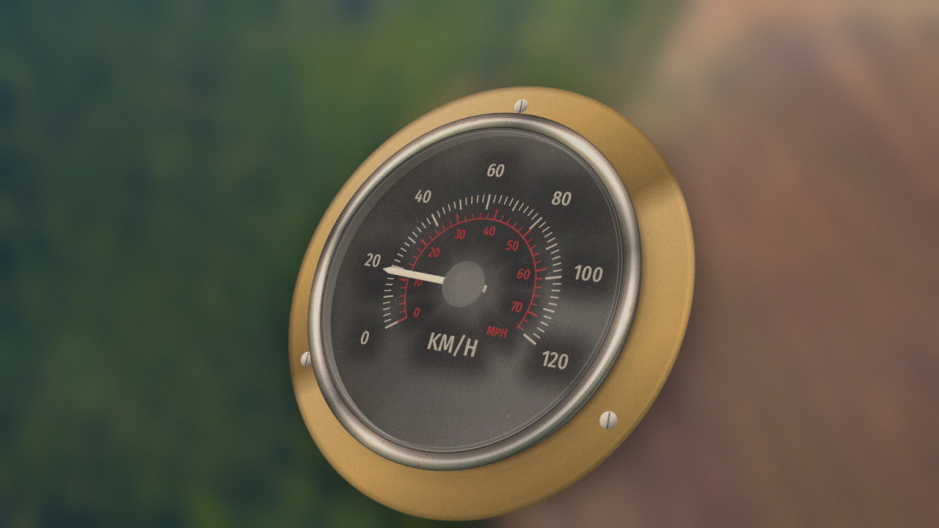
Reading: value=18 unit=km/h
